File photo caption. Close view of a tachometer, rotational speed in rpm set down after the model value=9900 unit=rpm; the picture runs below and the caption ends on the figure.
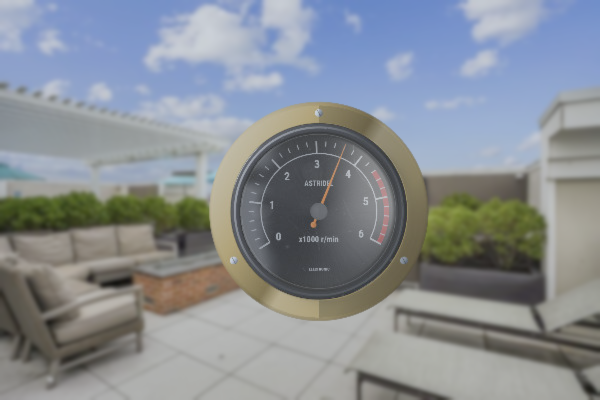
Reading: value=3600 unit=rpm
